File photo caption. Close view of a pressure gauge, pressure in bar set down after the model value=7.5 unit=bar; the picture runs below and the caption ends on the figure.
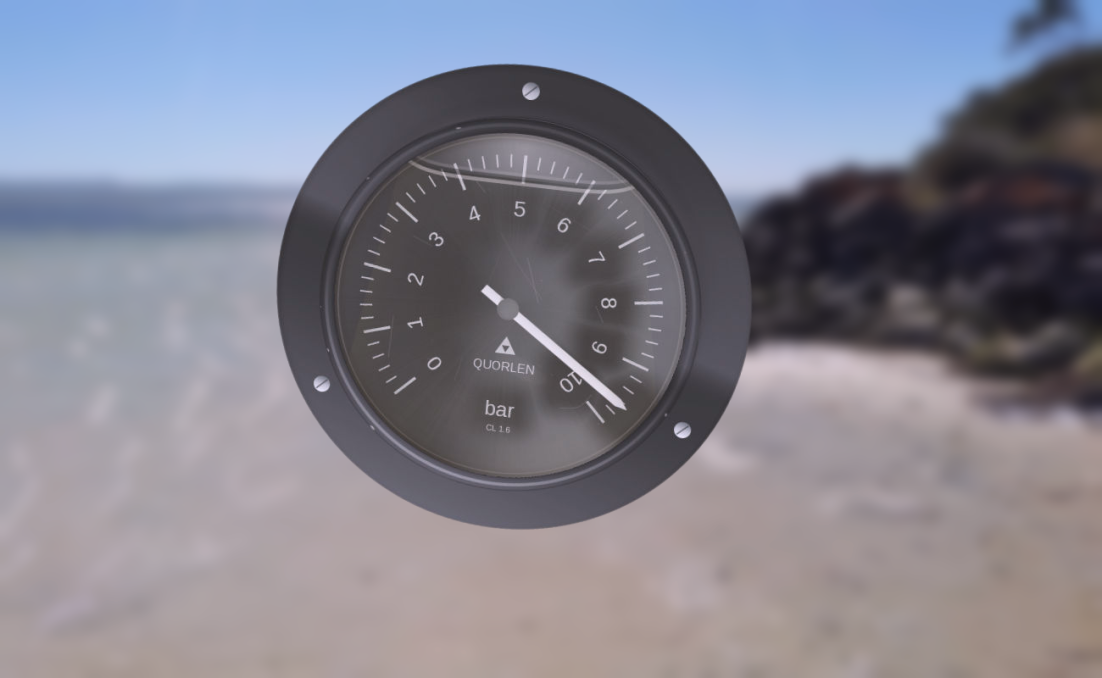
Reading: value=9.6 unit=bar
